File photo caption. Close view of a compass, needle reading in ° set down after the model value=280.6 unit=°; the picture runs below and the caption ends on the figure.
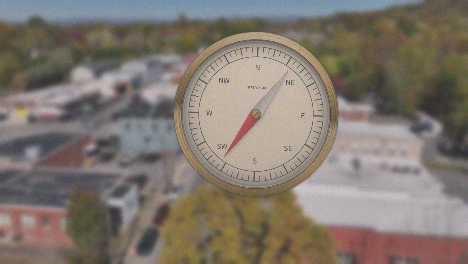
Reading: value=215 unit=°
